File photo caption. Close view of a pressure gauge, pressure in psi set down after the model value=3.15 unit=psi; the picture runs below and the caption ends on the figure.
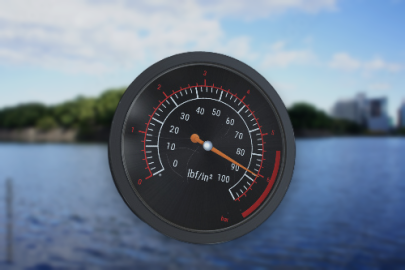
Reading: value=88 unit=psi
